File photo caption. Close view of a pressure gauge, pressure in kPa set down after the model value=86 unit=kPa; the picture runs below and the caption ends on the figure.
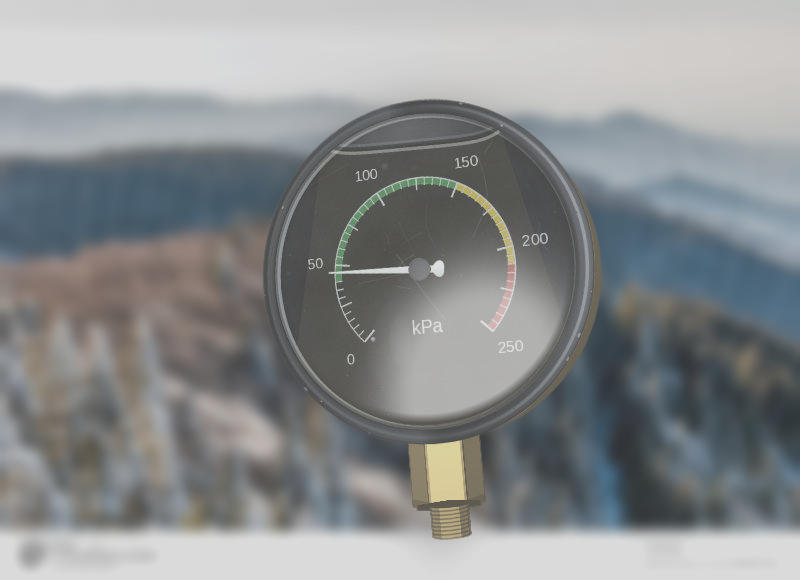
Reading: value=45 unit=kPa
